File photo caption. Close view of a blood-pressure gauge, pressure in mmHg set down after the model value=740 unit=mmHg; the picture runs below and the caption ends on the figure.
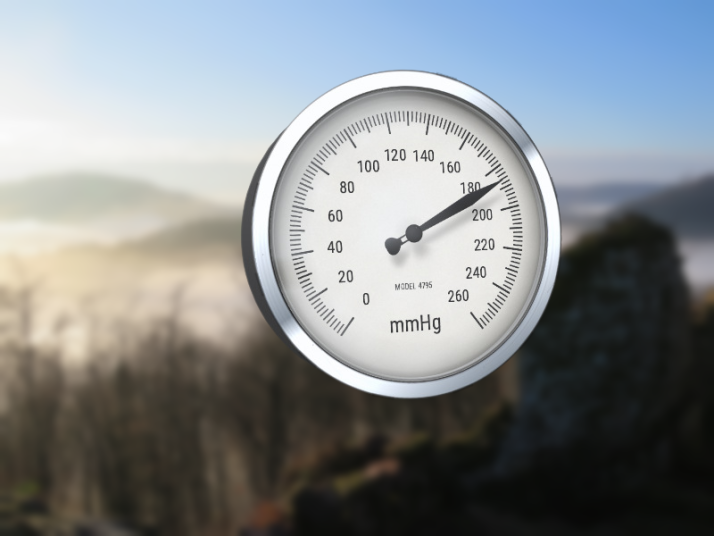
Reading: value=186 unit=mmHg
